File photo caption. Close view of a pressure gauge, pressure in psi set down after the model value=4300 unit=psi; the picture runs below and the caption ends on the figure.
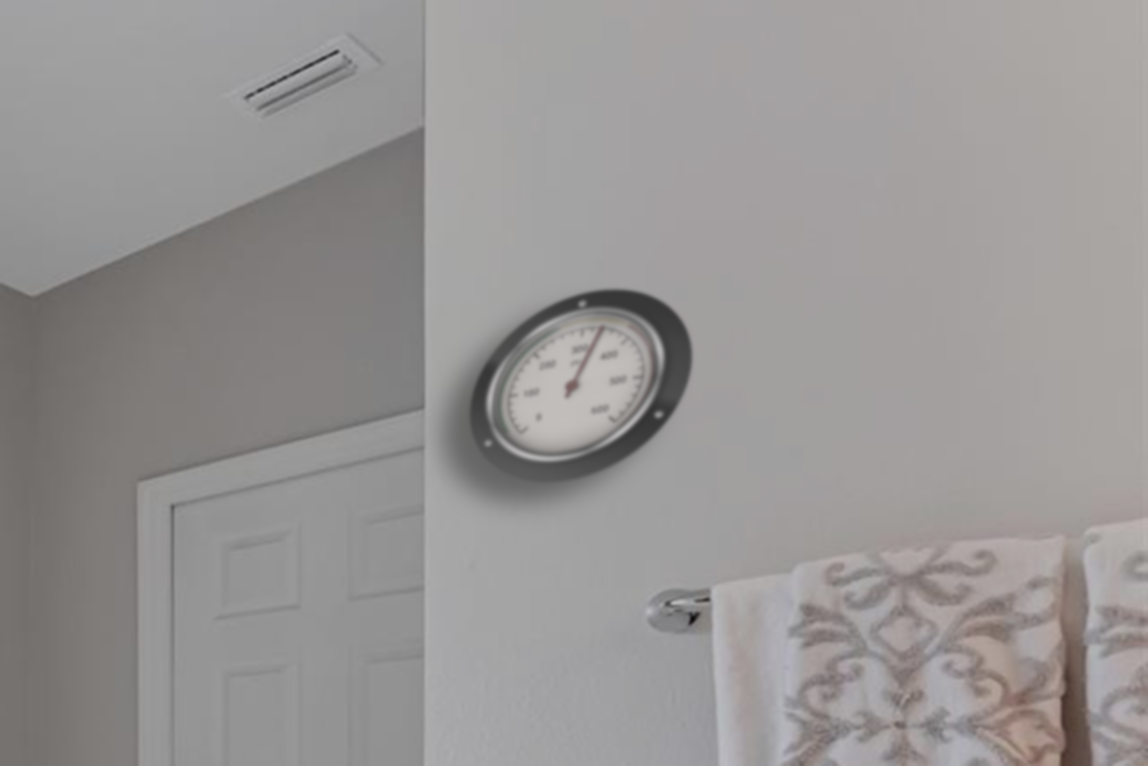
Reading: value=340 unit=psi
